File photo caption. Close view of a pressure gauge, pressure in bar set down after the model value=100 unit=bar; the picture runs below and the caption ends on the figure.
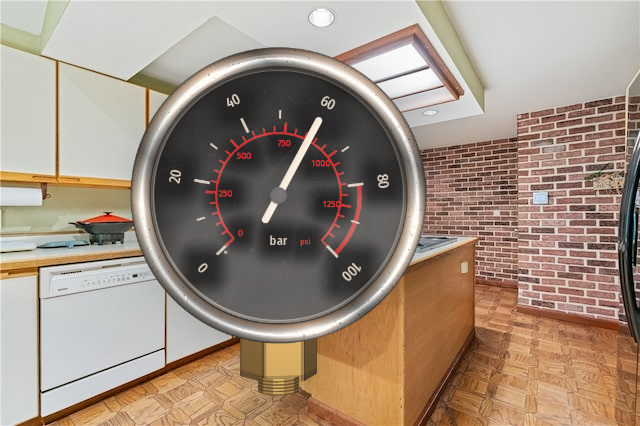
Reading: value=60 unit=bar
